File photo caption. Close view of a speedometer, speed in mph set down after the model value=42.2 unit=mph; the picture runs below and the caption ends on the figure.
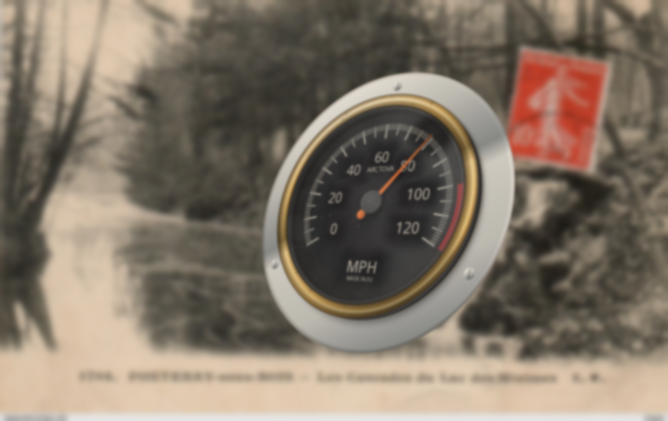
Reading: value=80 unit=mph
